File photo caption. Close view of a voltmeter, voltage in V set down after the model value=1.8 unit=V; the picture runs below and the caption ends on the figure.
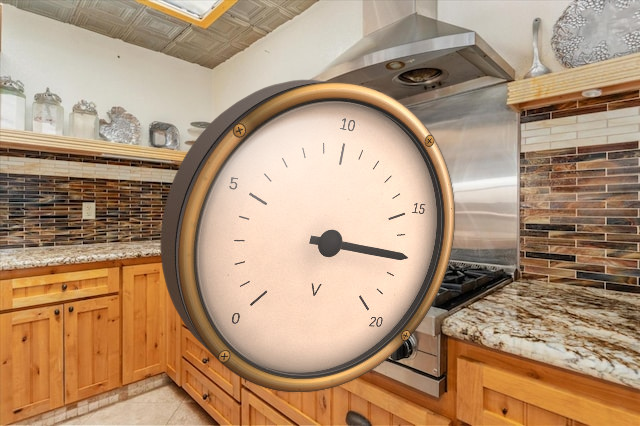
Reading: value=17 unit=V
